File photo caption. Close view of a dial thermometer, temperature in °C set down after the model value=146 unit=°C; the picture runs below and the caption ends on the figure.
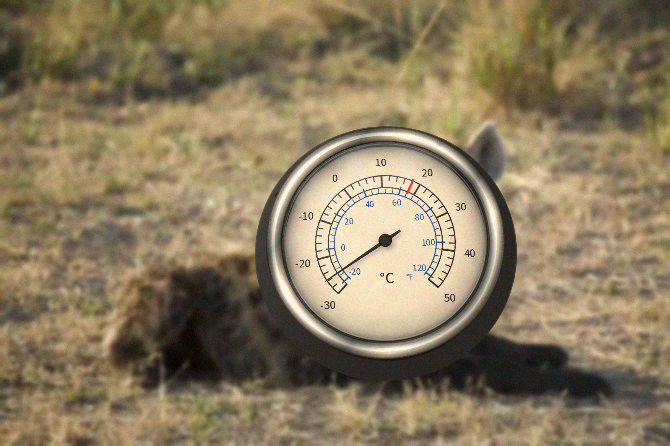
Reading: value=-26 unit=°C
